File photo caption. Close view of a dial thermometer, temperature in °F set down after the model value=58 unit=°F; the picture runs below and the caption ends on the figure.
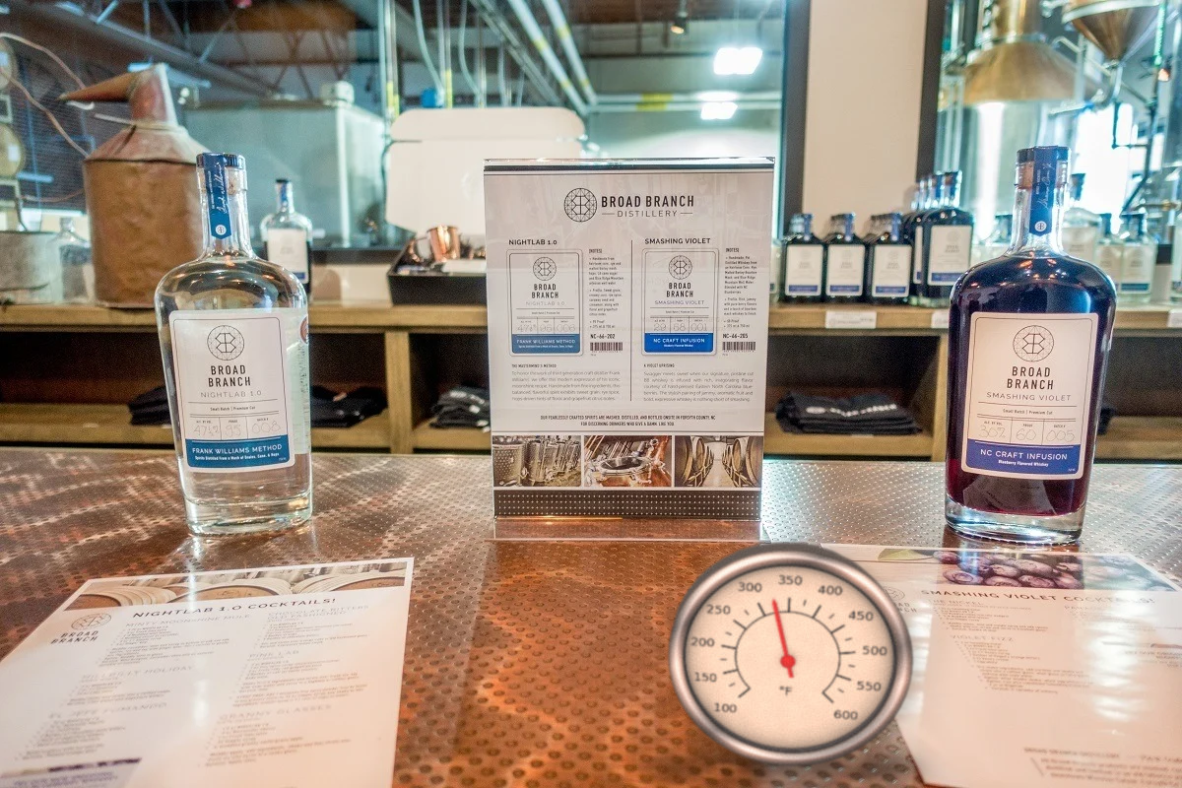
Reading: value=325 unit=°F
